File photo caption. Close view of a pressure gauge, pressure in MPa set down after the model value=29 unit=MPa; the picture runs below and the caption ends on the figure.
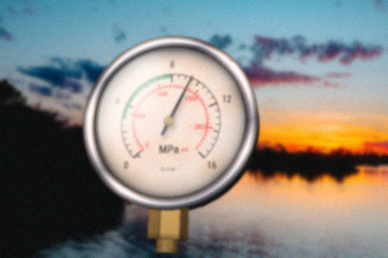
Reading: value=9.5 unit=MPa
